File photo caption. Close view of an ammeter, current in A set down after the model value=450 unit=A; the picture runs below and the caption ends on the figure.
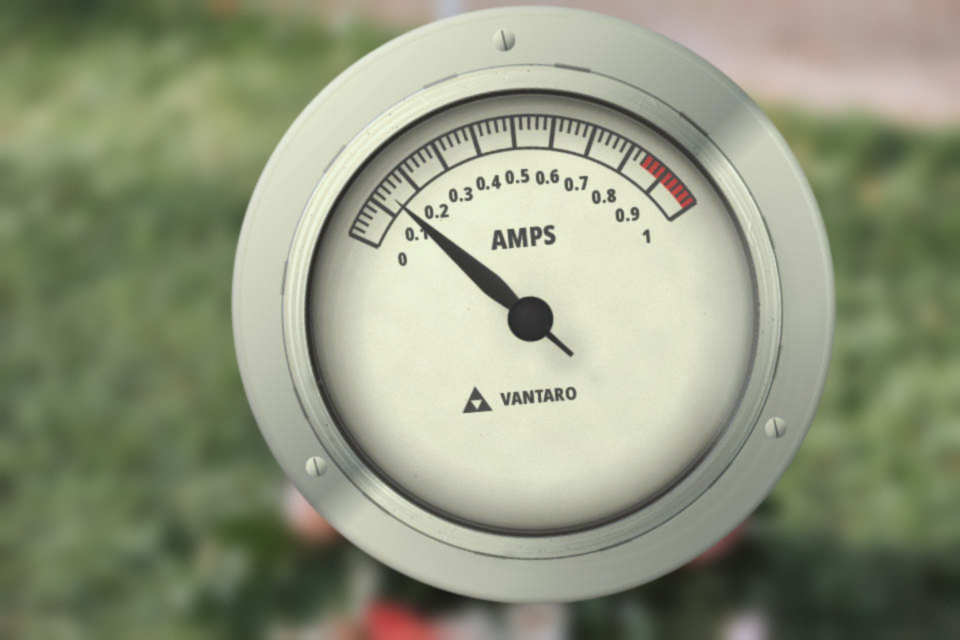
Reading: value=0.14 unit=A
